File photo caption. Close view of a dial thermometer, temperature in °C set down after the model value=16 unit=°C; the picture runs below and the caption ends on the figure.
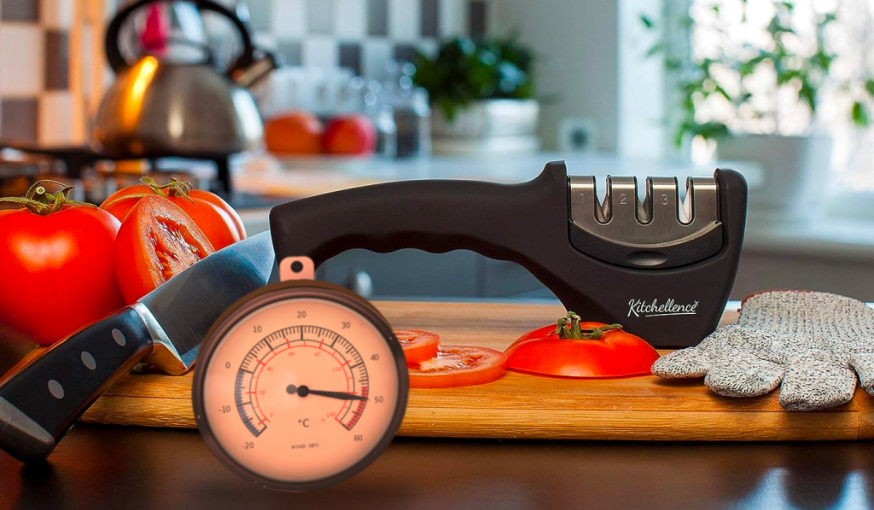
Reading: value=50 unit=°C
